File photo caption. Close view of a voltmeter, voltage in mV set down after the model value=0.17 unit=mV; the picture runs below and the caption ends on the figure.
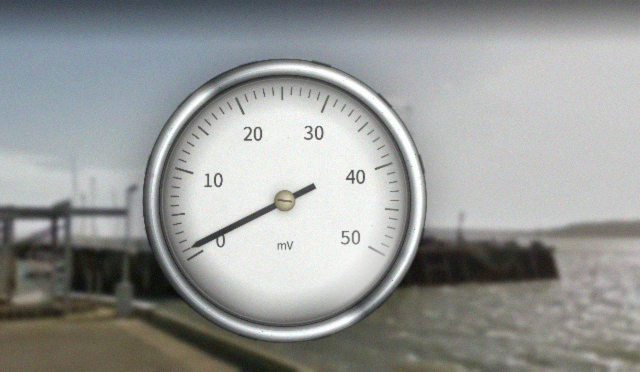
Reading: value=1 unit=mV
